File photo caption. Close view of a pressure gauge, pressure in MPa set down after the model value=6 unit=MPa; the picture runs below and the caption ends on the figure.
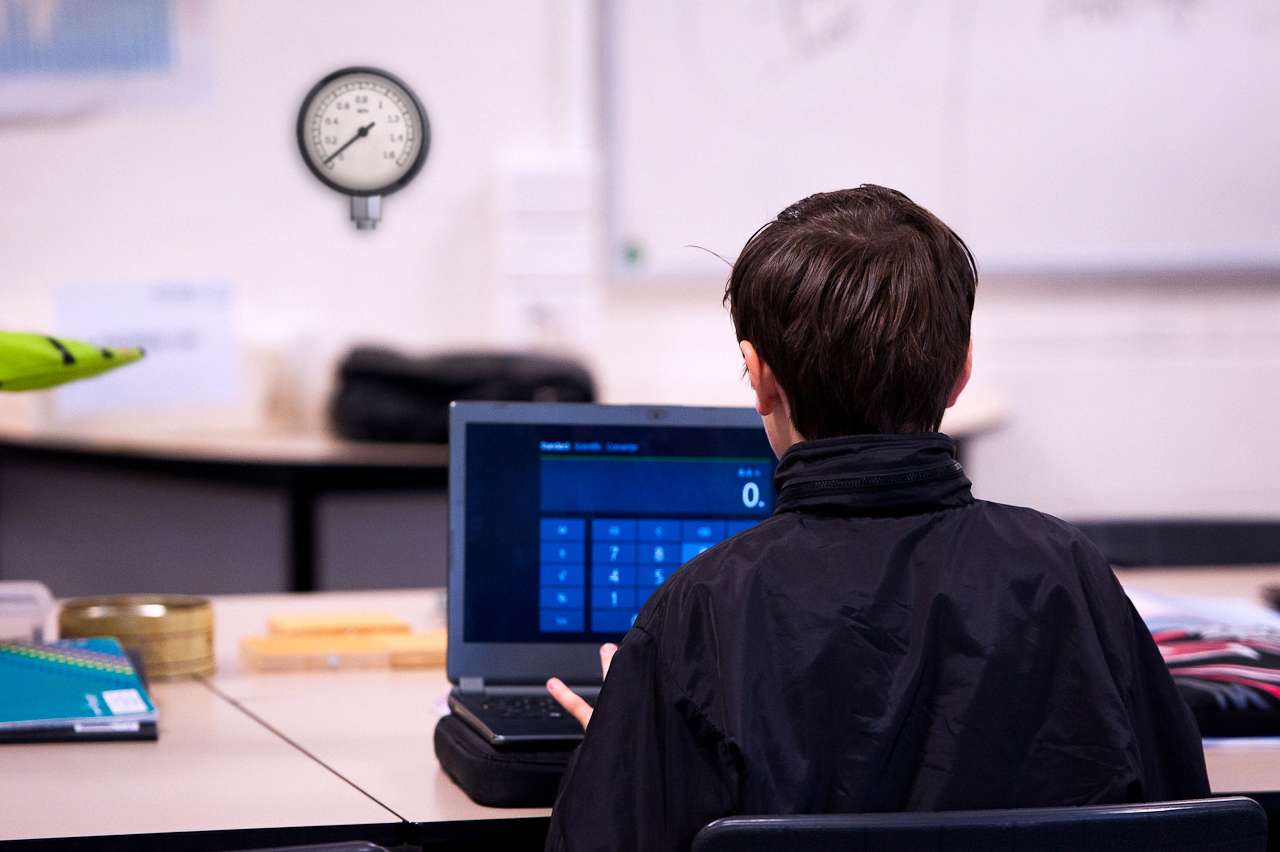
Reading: value=0.05 unit=MPa
